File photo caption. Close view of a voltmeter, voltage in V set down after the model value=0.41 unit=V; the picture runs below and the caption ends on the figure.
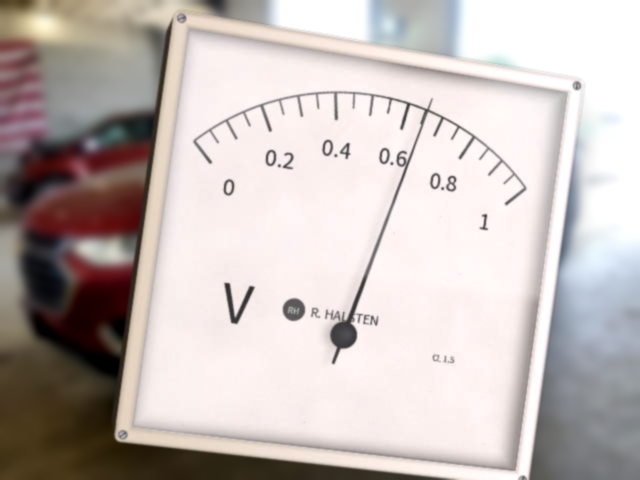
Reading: value=0.65 unit=V
